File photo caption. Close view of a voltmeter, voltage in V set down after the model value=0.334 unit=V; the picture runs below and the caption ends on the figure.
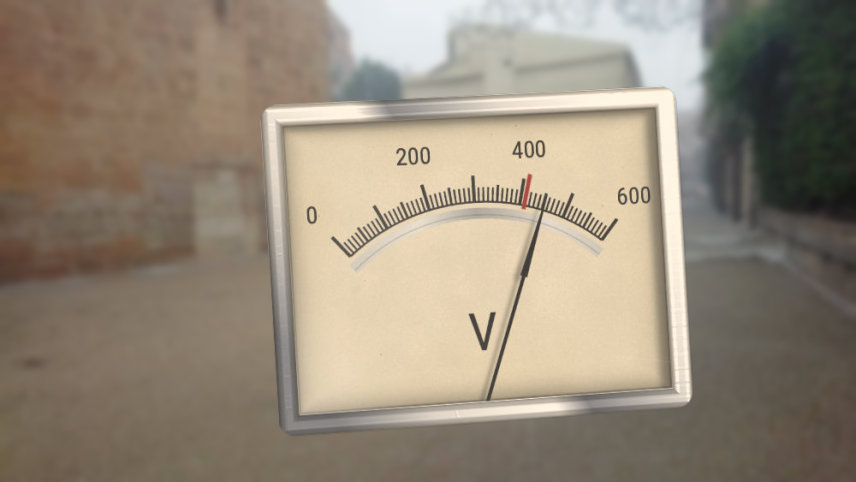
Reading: value=450 unit=V
